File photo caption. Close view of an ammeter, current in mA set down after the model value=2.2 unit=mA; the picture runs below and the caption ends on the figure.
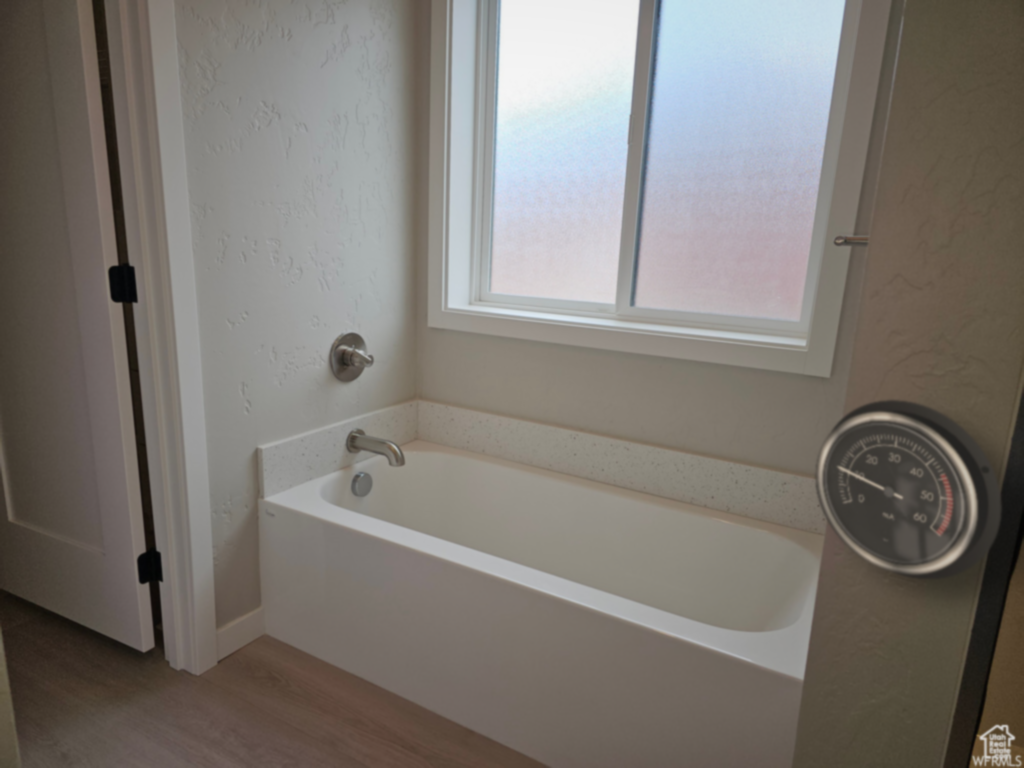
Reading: value=10 unit=mA
